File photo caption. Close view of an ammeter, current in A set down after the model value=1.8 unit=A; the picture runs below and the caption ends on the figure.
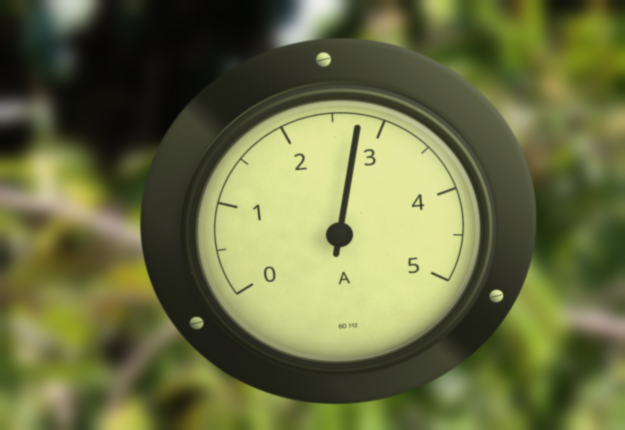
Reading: value=2.75 unit=A
